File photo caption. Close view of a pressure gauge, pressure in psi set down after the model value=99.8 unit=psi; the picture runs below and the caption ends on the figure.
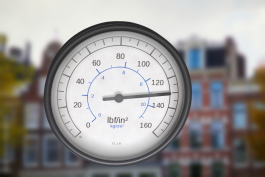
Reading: value=130 unit=psi
